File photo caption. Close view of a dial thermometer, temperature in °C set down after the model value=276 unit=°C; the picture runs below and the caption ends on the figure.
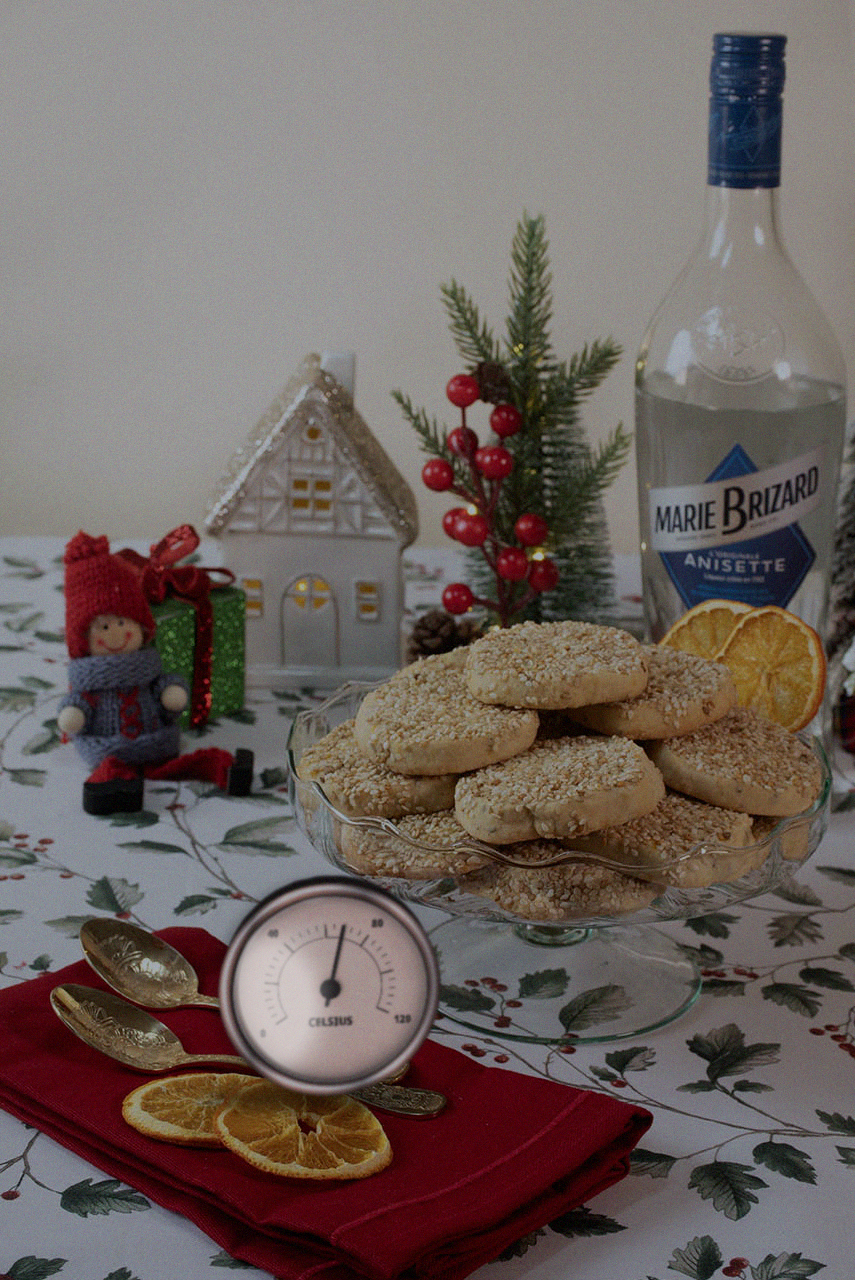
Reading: value=68 unit=°C
